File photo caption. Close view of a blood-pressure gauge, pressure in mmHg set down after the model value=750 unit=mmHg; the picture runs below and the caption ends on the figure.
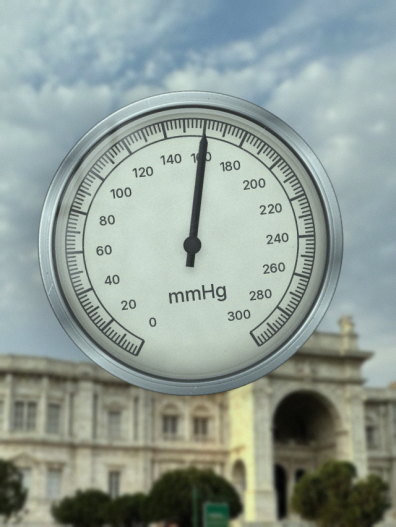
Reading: value=160 unit=mmHg
